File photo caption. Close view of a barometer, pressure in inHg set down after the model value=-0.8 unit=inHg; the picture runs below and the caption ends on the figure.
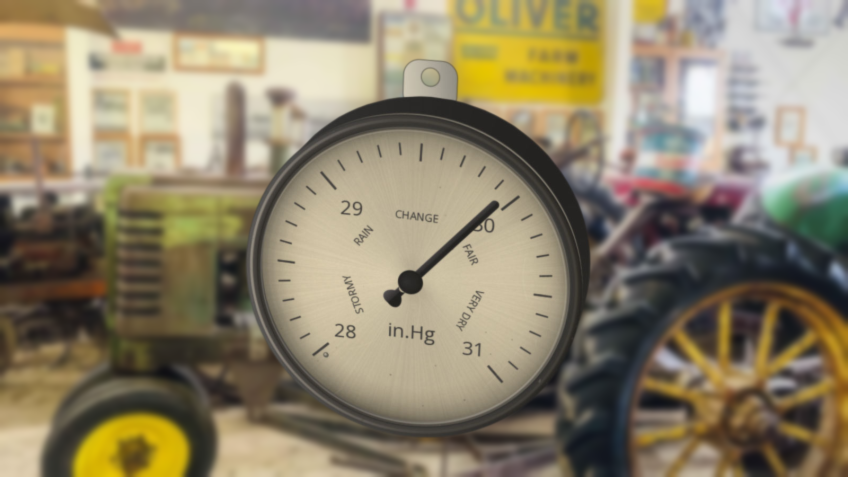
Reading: value=29.95 unit=inHg
